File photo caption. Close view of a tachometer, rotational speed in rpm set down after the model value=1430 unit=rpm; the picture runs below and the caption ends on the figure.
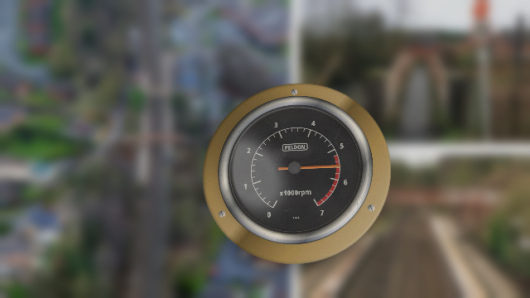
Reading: value=5600 unit=rpm
